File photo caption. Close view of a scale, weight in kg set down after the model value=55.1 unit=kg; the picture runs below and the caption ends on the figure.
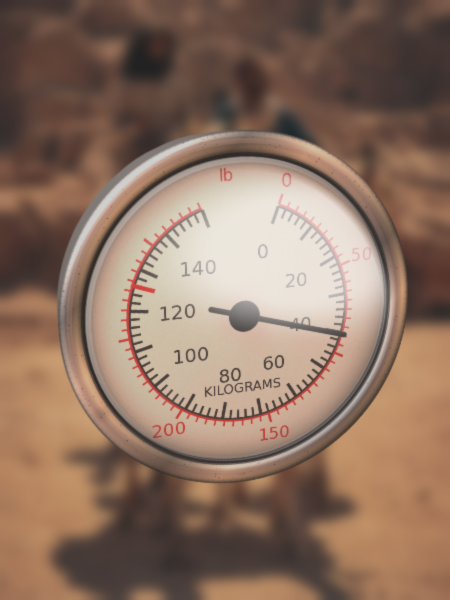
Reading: value=40 unit=kg
